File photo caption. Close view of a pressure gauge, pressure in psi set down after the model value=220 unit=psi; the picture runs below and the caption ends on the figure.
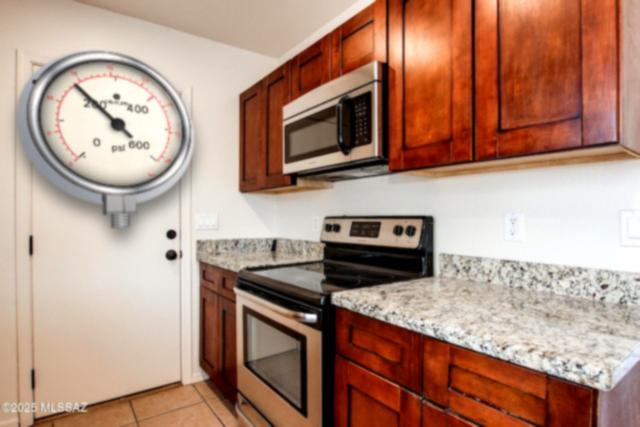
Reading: value=200 unit=psi
